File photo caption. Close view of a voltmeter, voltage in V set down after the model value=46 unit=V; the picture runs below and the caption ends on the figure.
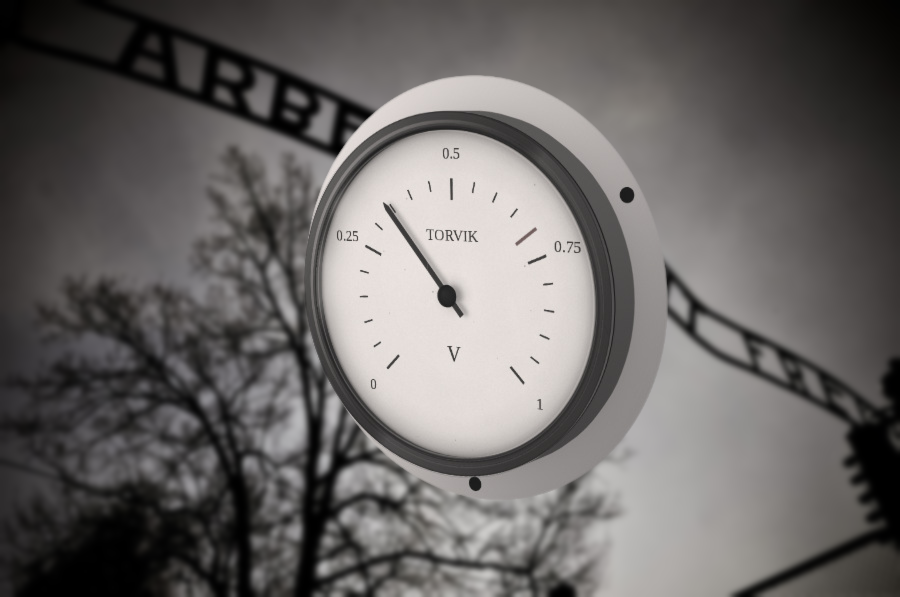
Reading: value=0.35 unit=V
